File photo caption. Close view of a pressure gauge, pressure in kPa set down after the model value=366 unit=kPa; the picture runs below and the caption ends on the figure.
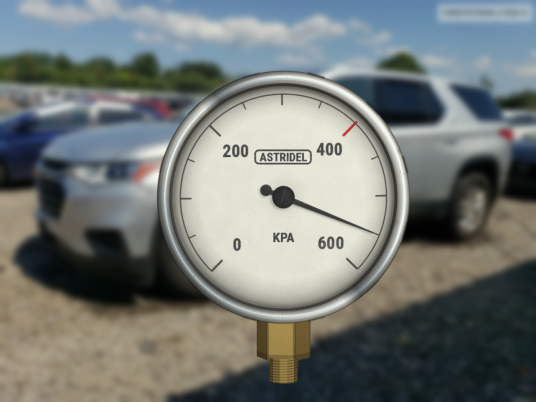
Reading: value=550 unit=kPa
